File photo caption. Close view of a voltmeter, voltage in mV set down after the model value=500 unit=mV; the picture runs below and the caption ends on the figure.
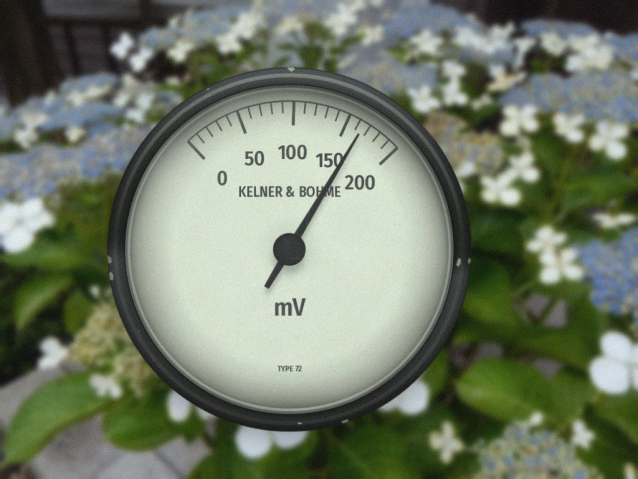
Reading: value=165 unit=mV
